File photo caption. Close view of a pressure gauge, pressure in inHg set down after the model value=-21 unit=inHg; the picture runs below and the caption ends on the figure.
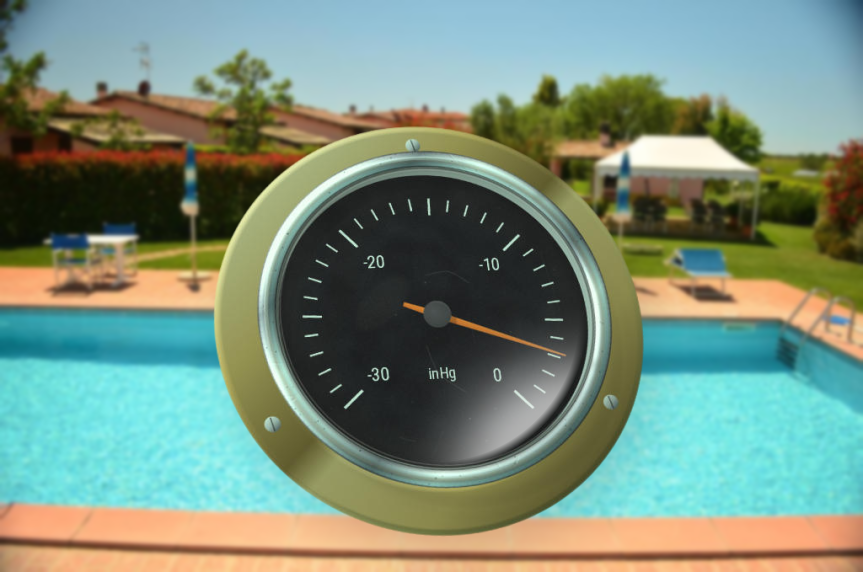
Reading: value=-3 unit=inHg
